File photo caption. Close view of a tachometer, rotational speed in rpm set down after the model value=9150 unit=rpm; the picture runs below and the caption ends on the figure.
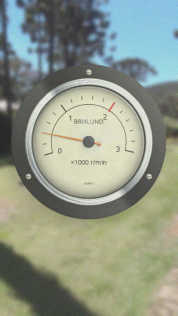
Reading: value=400 unit=rpm
